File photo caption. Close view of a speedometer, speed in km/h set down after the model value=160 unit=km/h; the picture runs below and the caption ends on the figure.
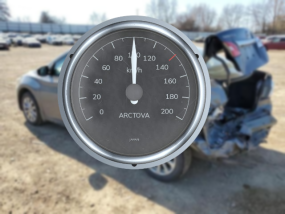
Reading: value=100 unit=km/h
